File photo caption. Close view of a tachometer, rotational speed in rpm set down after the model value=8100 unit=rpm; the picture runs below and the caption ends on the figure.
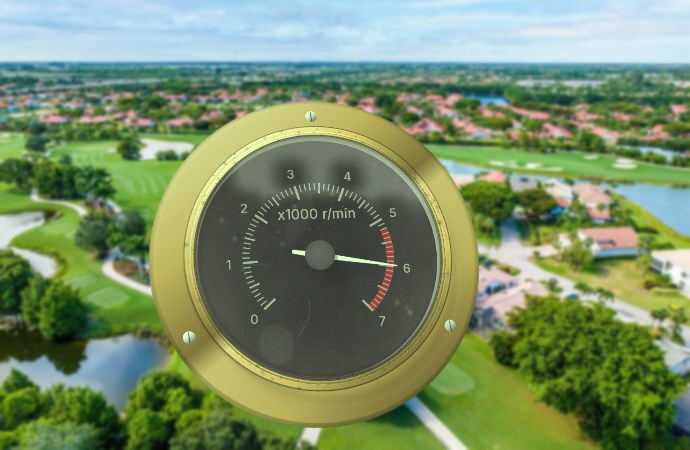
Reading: value=6000 unit=rpm
